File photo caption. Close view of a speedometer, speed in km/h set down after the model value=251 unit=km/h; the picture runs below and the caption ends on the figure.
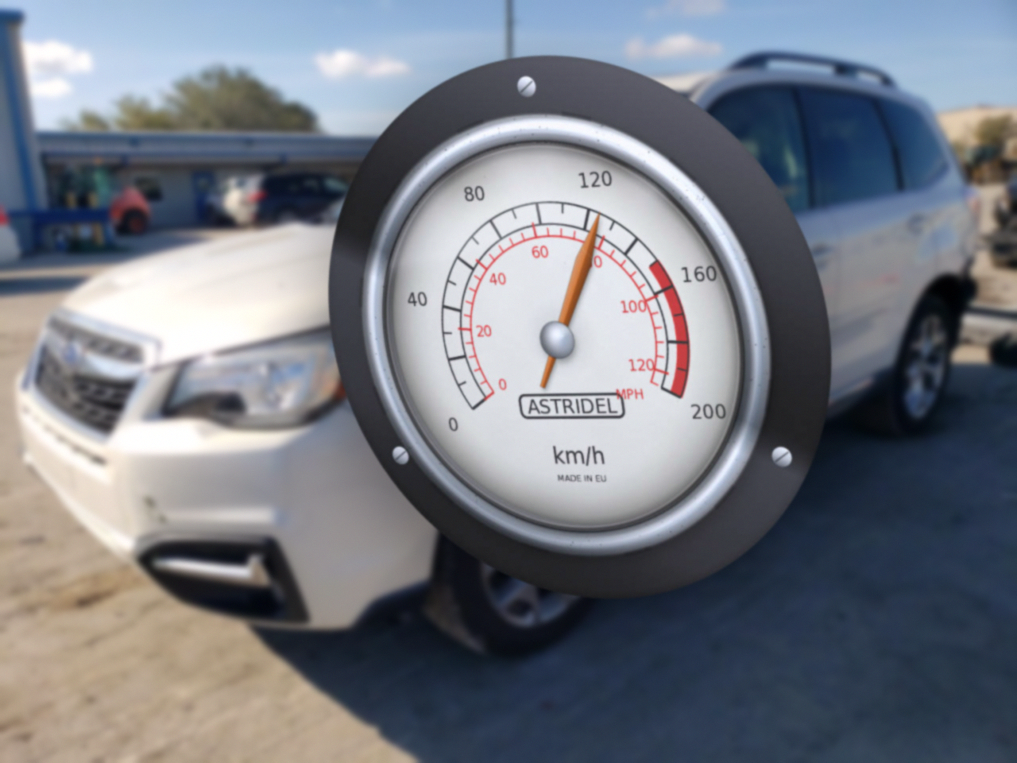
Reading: value=125 unit=km/h
